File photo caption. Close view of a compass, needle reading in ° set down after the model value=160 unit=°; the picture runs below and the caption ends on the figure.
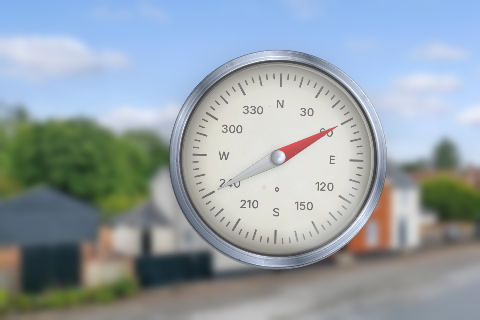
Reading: value=60 unit=°
